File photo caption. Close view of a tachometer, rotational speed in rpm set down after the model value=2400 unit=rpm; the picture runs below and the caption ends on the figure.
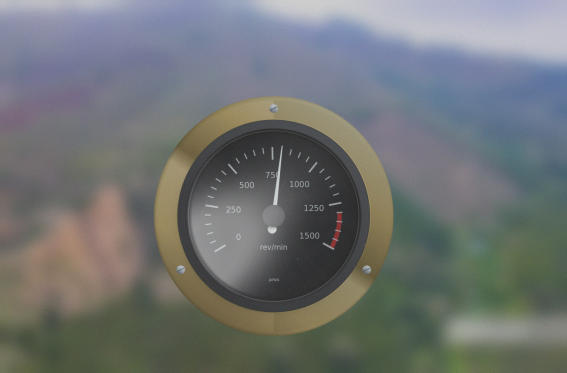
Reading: value=800 unit=rpm
